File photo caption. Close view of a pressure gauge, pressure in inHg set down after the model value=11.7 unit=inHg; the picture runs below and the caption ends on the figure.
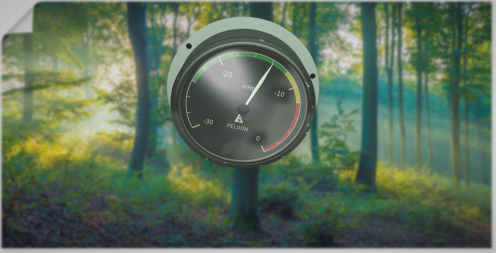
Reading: value=-14 unit=inHg
